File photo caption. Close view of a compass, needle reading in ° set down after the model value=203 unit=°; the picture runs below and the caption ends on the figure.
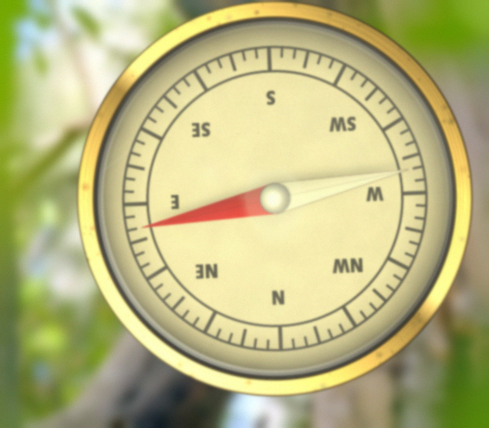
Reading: value=80 unit=°
